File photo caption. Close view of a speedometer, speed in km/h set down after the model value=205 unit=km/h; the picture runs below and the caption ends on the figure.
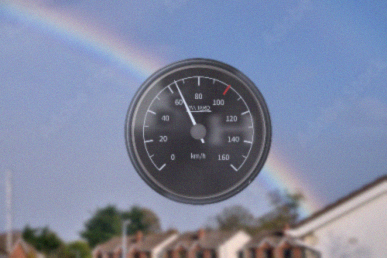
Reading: value=65 unit=km/h
